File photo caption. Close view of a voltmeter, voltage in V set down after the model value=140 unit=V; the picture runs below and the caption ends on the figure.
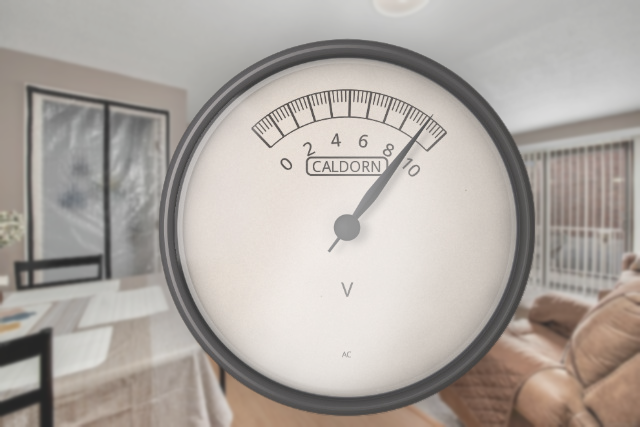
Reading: value=9 unit=V
